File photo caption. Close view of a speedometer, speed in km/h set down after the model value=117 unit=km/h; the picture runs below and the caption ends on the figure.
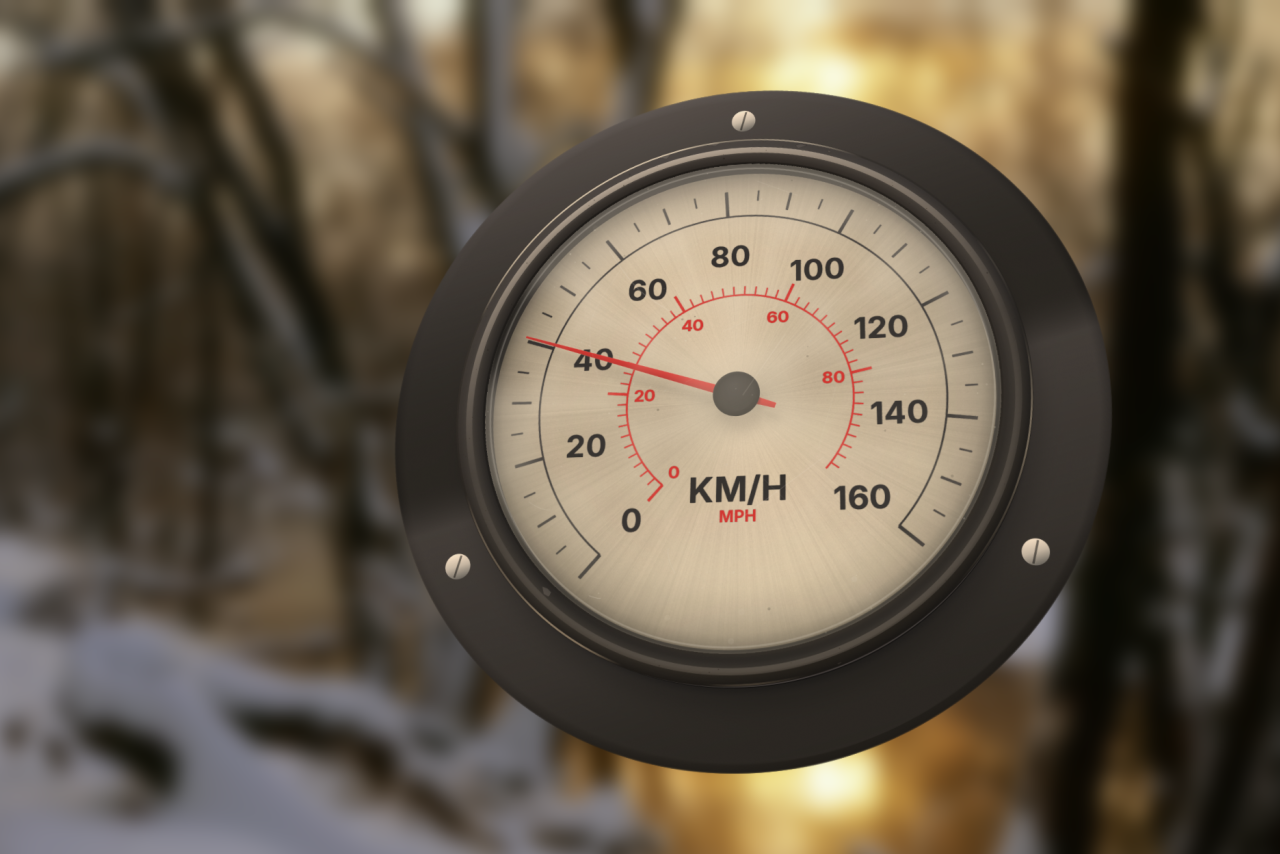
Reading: value=40 unit=km/h
